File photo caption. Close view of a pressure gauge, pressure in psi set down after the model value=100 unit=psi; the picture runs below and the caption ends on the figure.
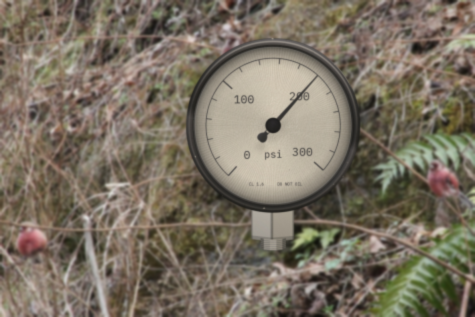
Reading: value=200 unit=psi
